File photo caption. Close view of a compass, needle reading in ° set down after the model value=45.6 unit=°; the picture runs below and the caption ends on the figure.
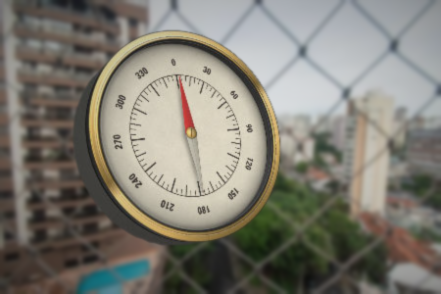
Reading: value=0 unit=°
